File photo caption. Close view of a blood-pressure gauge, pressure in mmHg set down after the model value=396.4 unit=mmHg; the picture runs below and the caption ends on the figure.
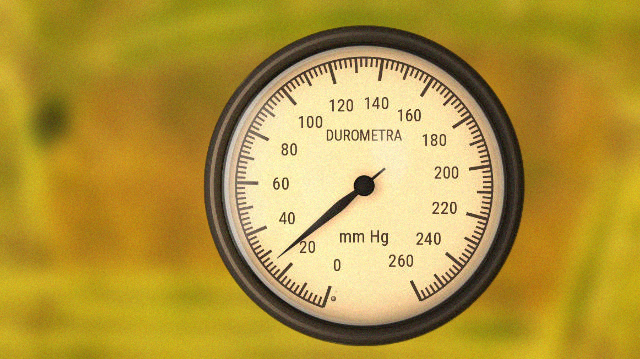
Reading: value=26 unit=mmHg
